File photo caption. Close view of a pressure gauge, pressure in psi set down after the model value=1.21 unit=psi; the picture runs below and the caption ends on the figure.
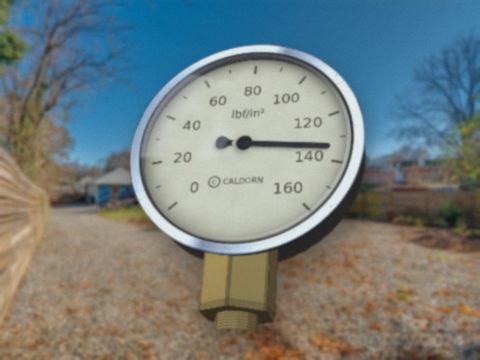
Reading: value=135 unit=psi
